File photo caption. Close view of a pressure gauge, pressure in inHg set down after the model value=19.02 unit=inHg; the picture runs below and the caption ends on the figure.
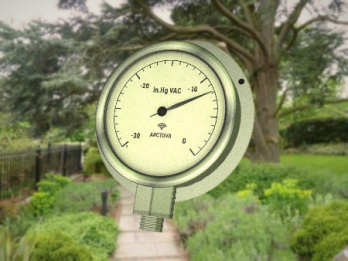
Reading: value=-8 unit=inHg
